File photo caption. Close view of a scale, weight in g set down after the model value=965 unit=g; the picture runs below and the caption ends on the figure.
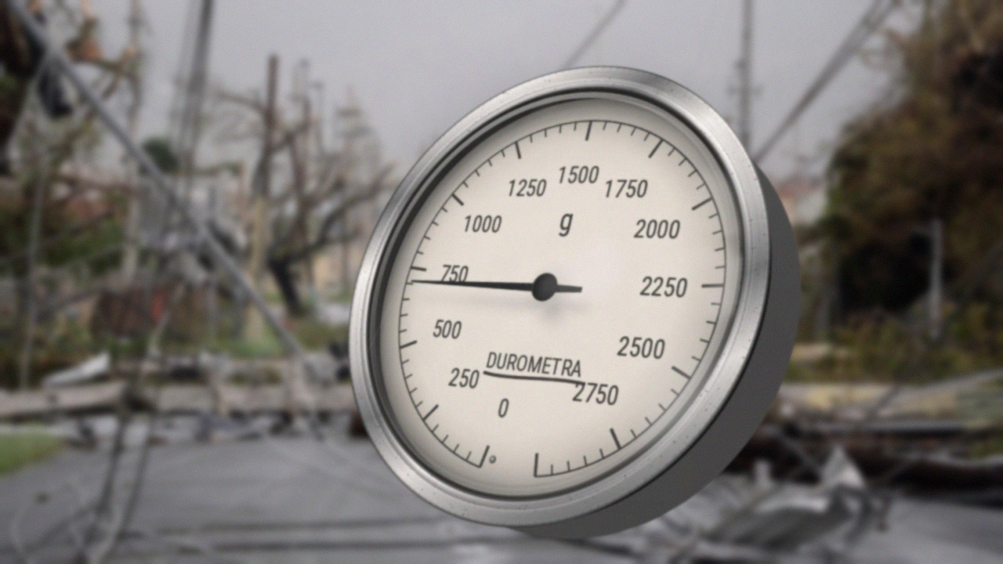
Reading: value=700 unit=g
